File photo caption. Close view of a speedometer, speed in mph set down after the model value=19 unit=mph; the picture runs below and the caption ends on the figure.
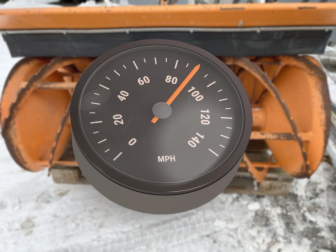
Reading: value=90 unit=mph
